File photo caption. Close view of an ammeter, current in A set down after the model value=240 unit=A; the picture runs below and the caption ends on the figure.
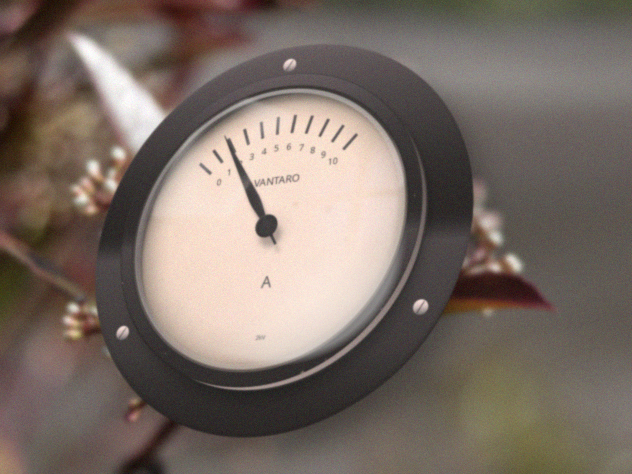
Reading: value=2 unit=A
